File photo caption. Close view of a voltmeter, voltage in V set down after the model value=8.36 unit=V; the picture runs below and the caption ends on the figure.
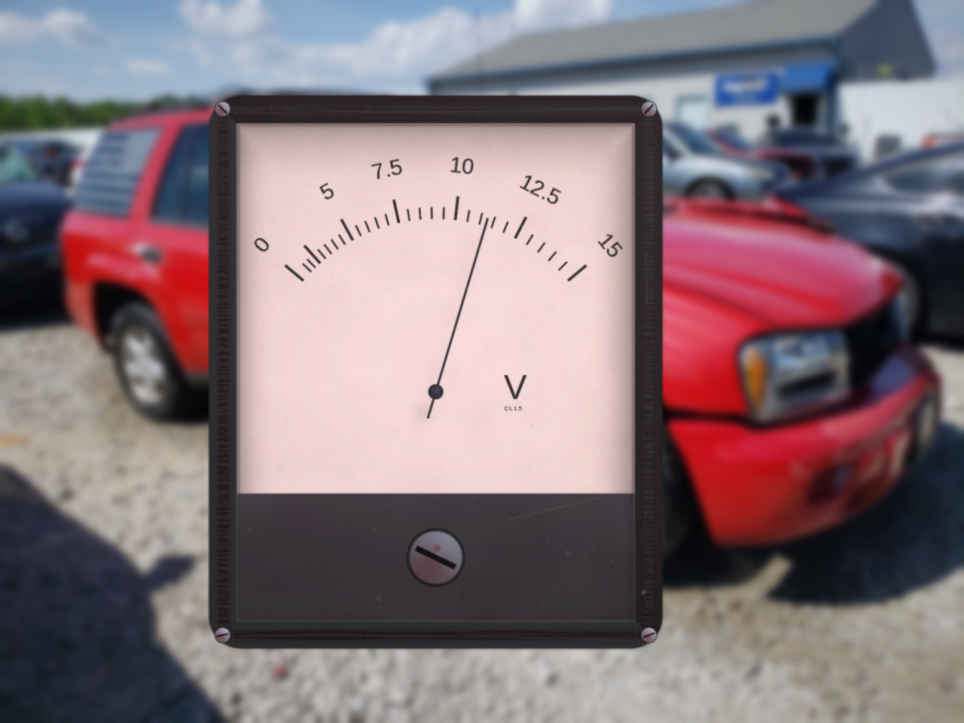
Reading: value=11.25 unit=V
